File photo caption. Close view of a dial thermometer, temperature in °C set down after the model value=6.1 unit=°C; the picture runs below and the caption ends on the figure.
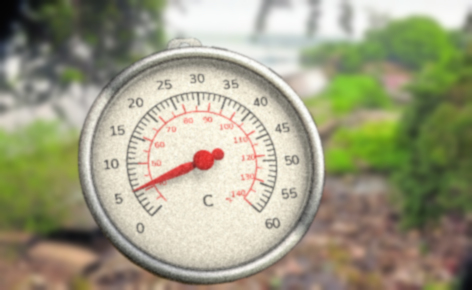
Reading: value=5 unit=°C
